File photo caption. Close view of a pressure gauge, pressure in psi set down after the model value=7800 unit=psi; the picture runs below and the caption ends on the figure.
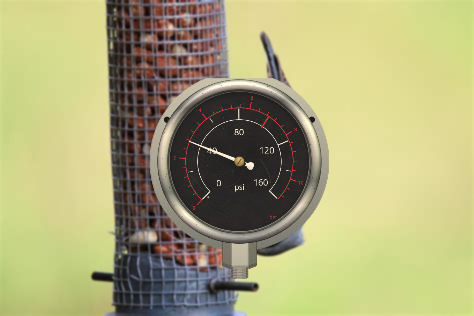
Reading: value=40 unit=psi
